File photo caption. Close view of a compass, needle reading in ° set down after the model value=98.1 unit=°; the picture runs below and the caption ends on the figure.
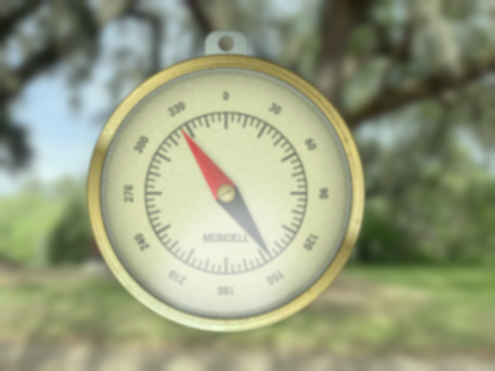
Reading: value=325 unit=°
